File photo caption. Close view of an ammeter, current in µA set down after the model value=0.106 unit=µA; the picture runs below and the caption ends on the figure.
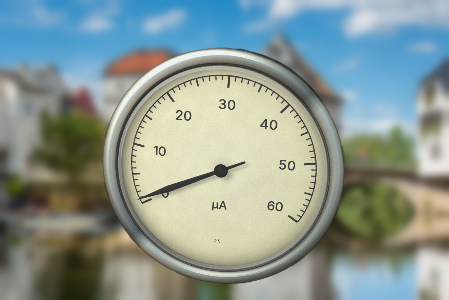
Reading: value=1 unit=µA
